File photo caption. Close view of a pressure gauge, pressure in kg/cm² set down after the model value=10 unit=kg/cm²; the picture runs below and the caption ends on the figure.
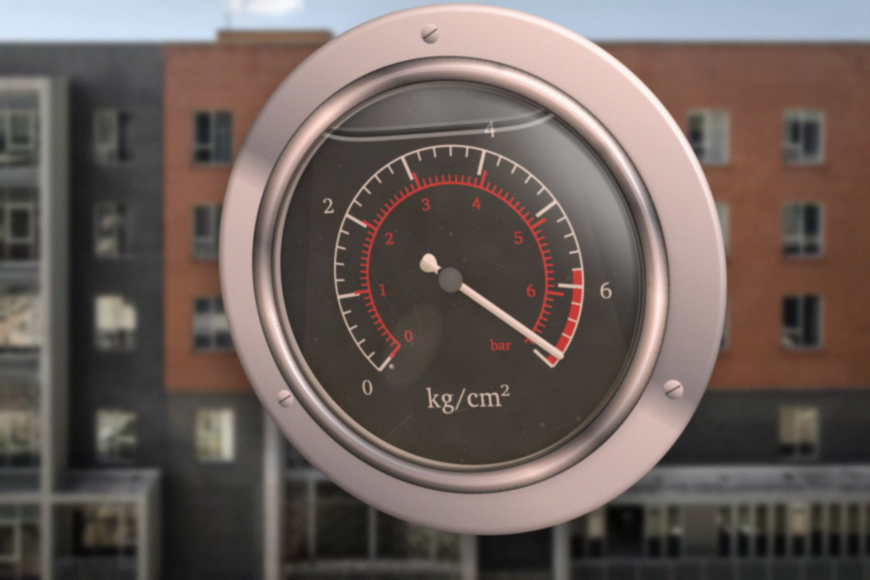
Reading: value=6.8 unit=kg/cm²
